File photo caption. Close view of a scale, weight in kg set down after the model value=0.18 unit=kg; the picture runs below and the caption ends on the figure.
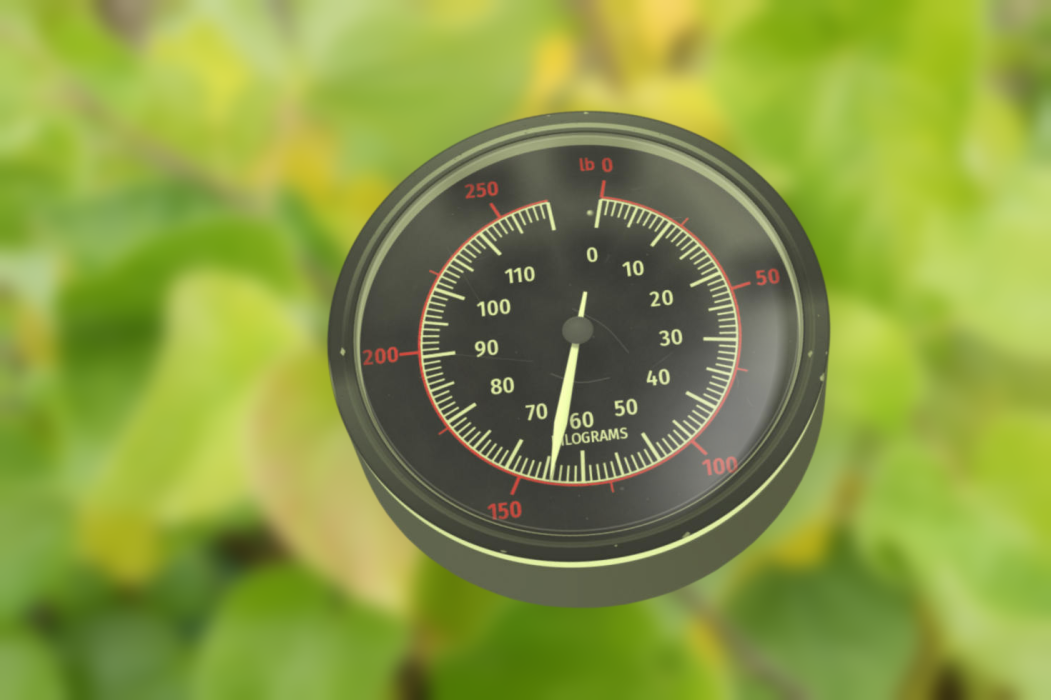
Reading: value=64 unit=kg
